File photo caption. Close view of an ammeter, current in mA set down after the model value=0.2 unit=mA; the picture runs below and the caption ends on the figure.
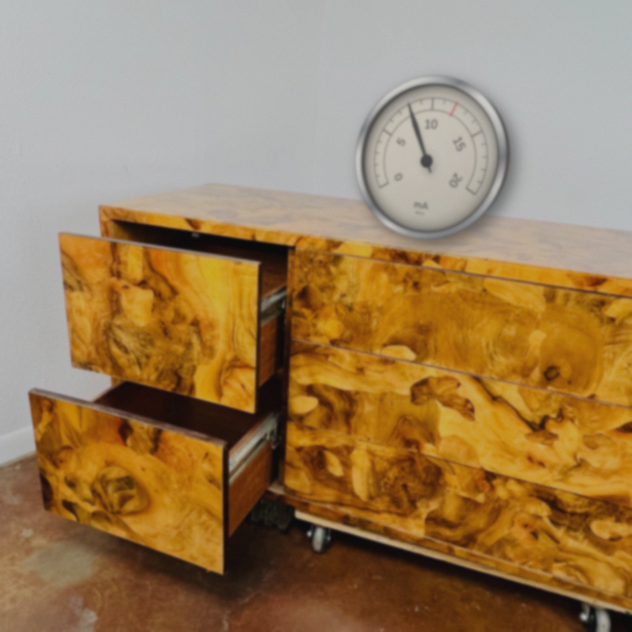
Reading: value=8 unit=mA
